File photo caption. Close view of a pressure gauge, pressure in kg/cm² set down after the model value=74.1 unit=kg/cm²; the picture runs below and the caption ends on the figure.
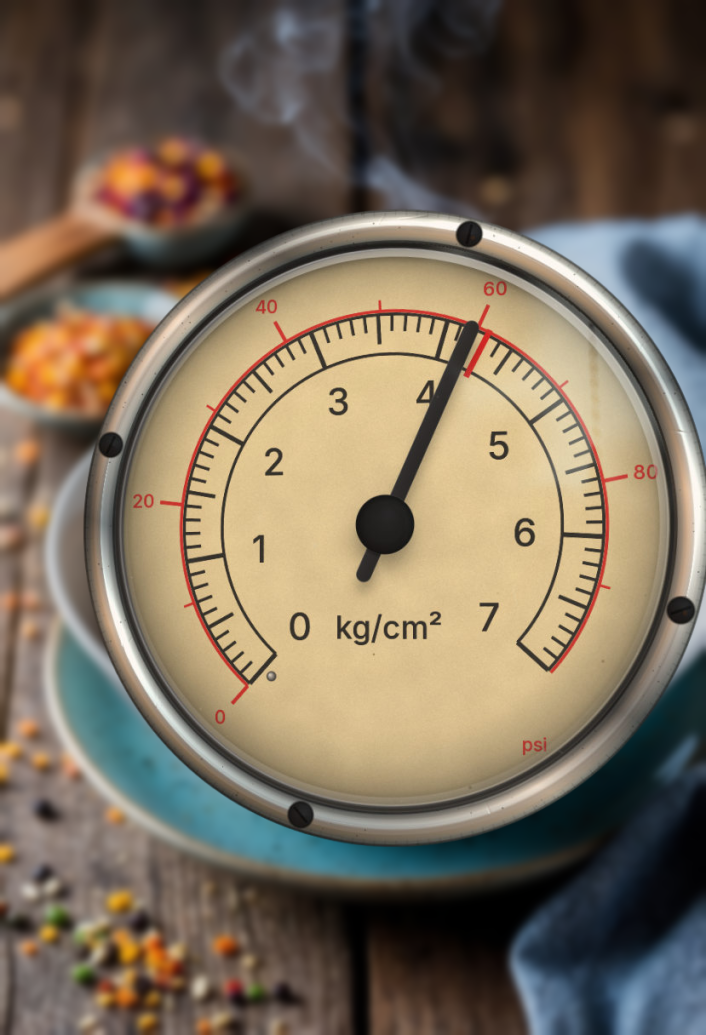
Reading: value=4.2 unit=kg/cm²
